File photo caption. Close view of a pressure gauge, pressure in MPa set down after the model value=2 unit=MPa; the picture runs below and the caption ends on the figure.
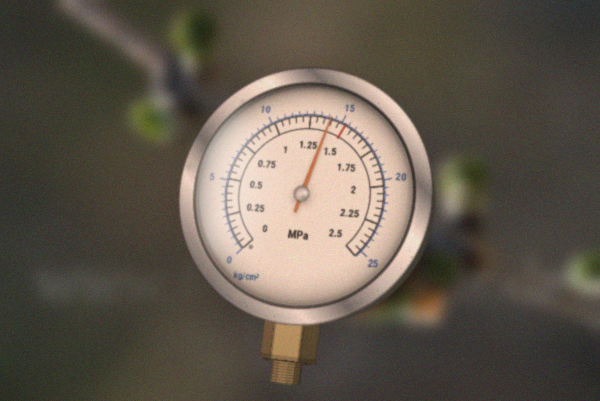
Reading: value=1.4 unit=MPa
